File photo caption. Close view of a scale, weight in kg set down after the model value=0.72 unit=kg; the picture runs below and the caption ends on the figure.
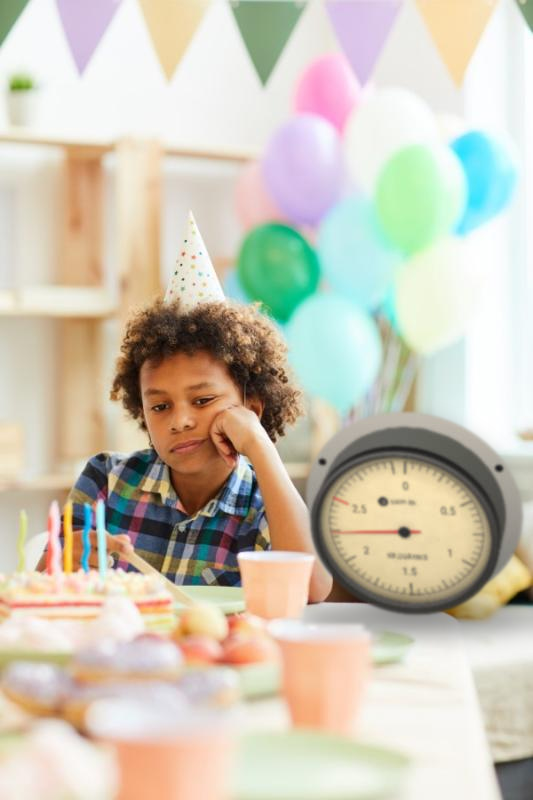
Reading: value=2.25 unit=kg
